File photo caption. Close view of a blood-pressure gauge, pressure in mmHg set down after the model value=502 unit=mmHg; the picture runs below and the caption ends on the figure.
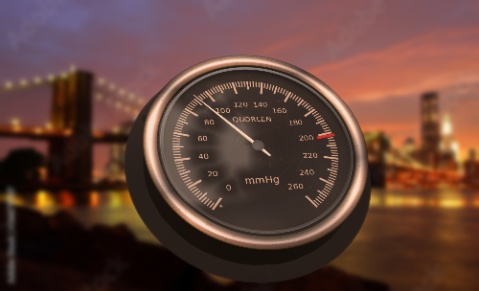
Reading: value=90 unit=mmHg
